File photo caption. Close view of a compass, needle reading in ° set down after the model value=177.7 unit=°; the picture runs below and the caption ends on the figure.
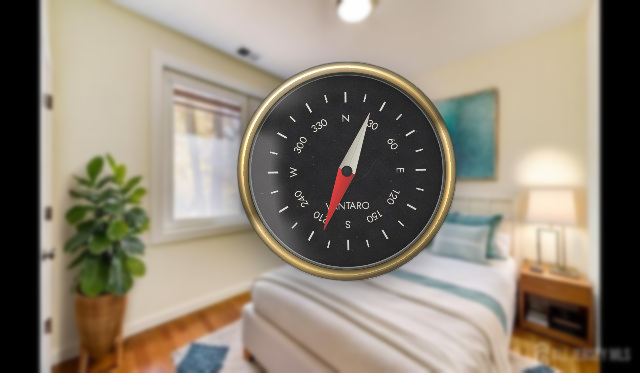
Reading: value=202.5 unit=°
